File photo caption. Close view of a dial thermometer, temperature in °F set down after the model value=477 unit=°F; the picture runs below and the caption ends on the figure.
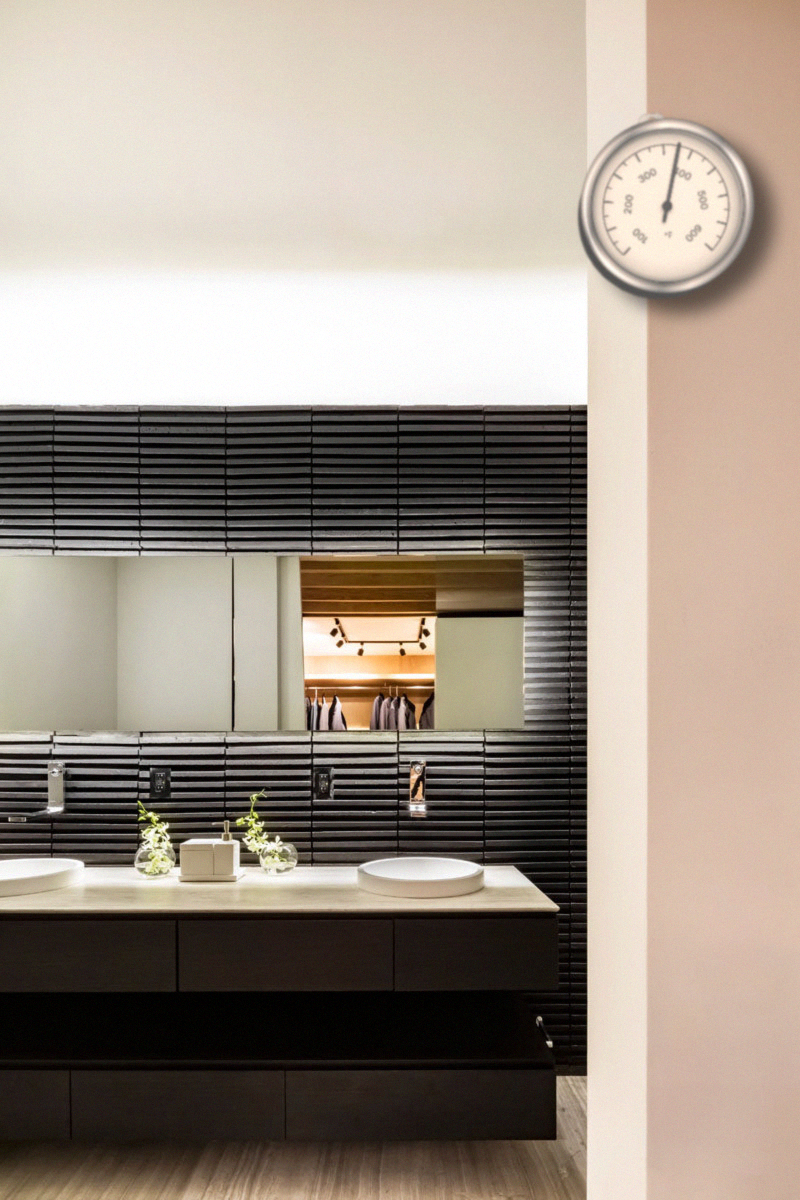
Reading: value=375 unit=°F
